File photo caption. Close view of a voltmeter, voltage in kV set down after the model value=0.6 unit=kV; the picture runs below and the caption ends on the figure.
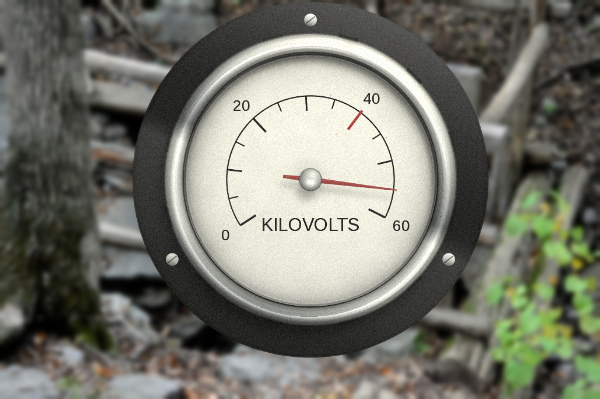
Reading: value=55 unit=kV
